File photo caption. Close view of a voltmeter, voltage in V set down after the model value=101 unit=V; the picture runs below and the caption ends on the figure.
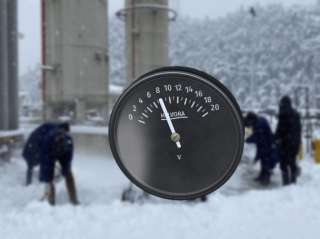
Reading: value=8 unit=V
